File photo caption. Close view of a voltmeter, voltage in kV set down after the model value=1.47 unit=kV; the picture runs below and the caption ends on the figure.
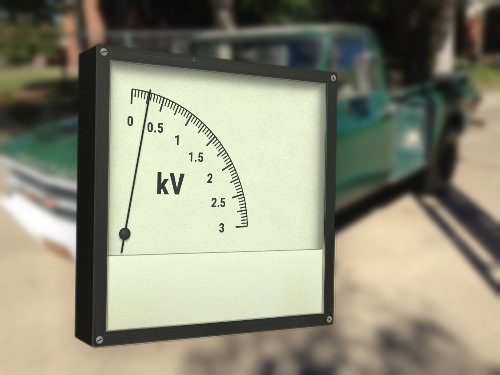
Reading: value=0.25 unit=kV
